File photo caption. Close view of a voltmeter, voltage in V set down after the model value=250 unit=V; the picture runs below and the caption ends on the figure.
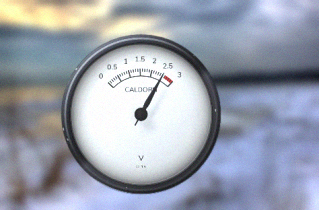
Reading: value=2.5 unit=V
